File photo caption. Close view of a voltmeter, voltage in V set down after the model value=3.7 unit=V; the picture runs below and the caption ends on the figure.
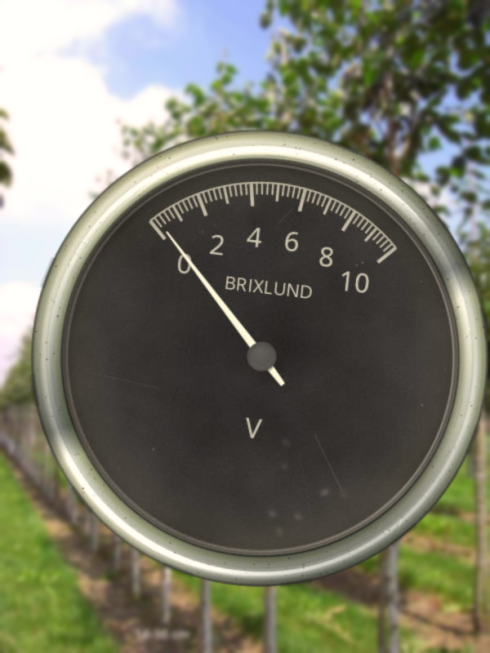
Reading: value=0.2 unit=V
